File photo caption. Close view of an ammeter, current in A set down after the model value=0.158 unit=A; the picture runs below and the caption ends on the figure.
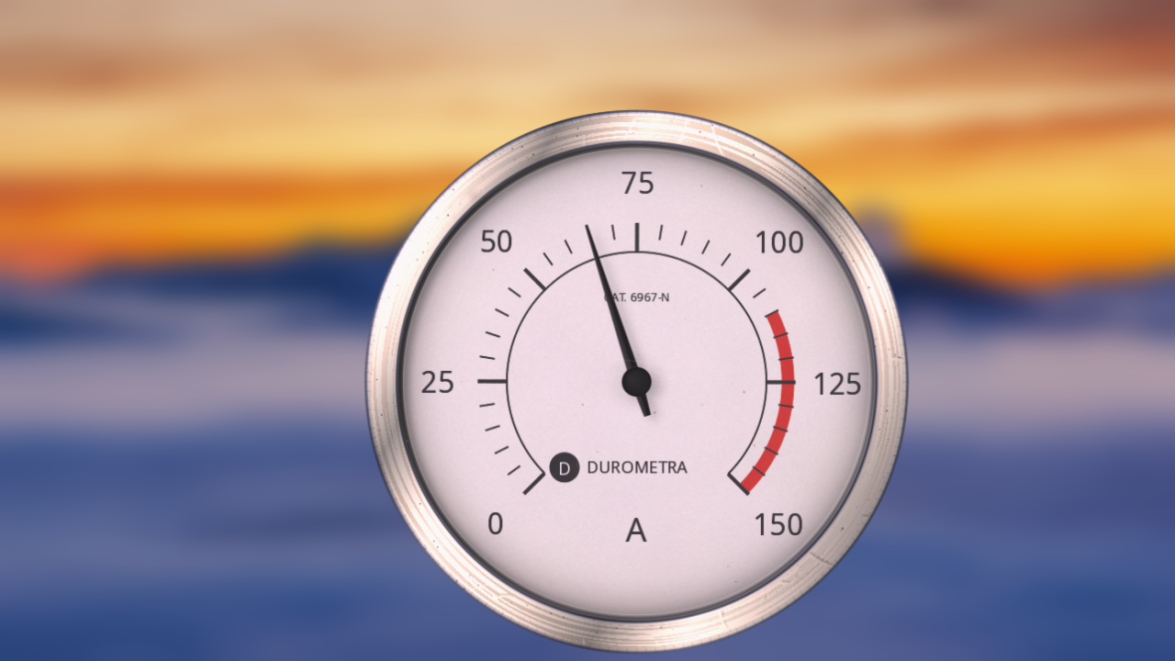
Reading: value=65 unit=A
